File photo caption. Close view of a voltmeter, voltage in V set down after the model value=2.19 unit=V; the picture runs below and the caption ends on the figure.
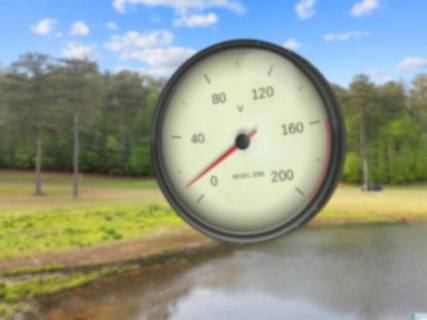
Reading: value=10 unit=V
